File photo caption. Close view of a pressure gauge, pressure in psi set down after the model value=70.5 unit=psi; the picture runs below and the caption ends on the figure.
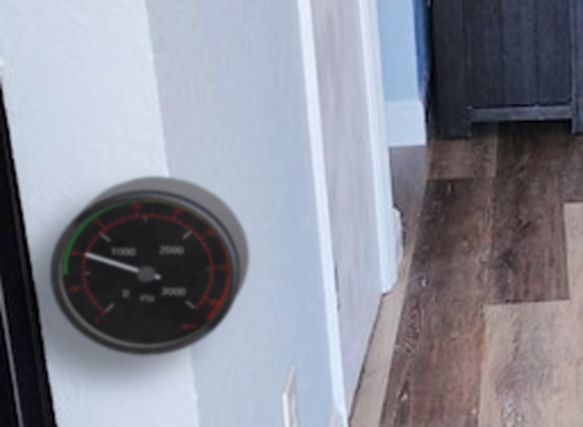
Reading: value=750 unit=psi
